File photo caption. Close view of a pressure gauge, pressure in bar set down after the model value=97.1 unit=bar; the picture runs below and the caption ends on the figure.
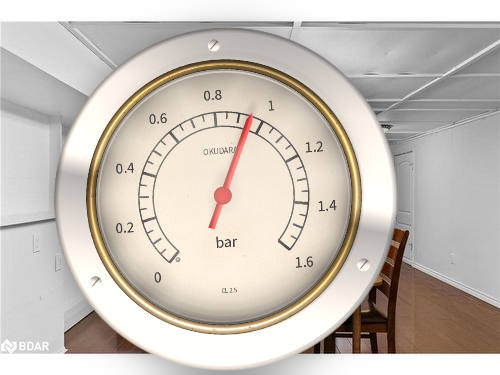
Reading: value=0.95 unit=bar
